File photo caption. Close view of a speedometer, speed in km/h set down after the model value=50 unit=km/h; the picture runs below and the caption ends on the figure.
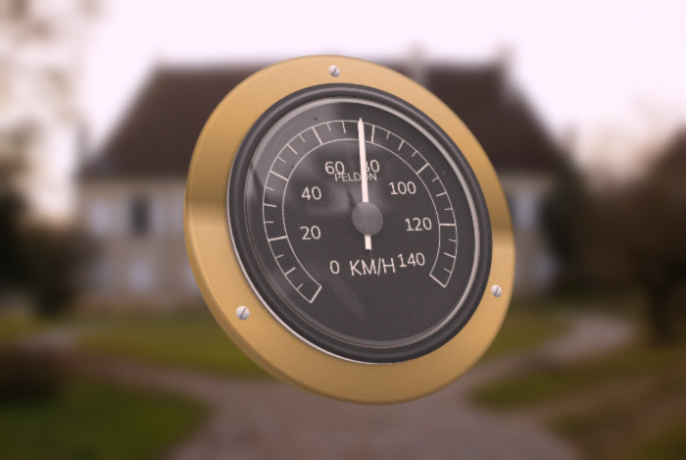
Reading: value=75 unit=km/h
